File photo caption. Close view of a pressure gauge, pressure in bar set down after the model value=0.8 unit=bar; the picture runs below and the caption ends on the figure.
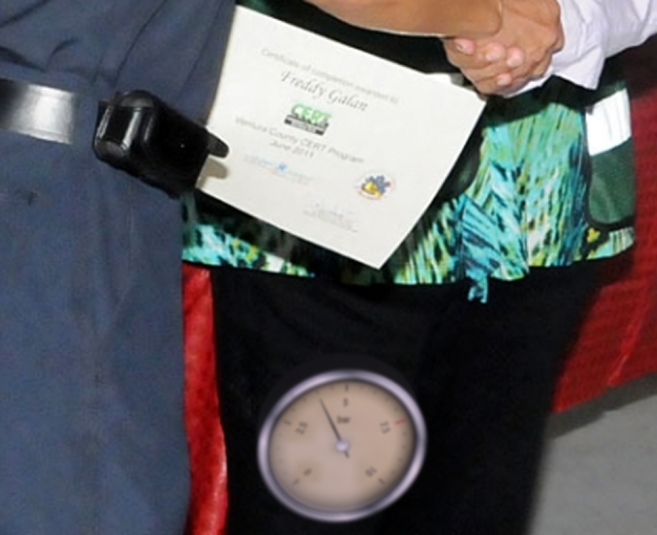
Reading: value=4 unit=bar
